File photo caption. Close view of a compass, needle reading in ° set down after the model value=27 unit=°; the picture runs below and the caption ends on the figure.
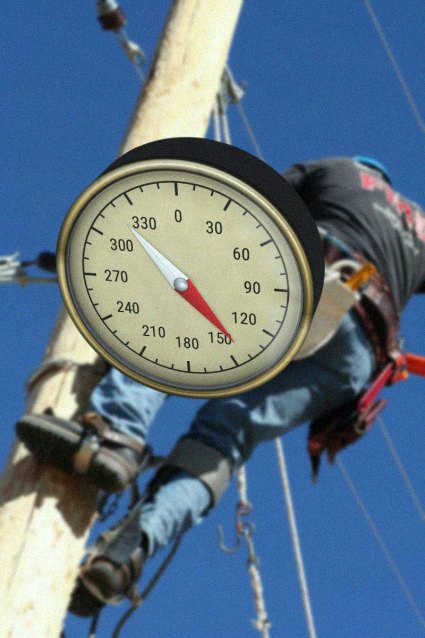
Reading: value=140 unit=°
